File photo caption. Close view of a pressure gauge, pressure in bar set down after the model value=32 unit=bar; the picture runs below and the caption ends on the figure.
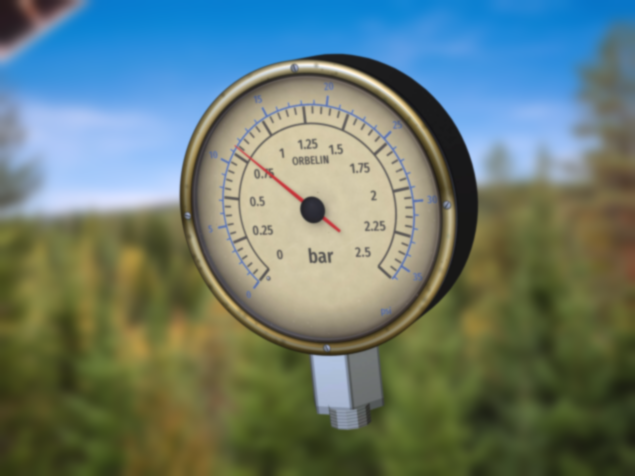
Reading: value=0.8 unit=bar
